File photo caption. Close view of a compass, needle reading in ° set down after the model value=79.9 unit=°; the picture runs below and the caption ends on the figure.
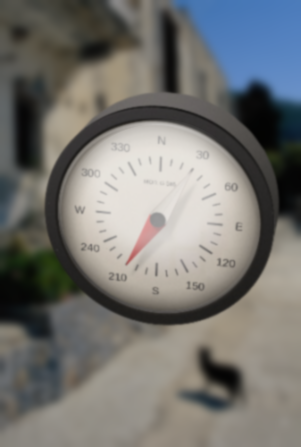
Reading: value=210 unit=°
